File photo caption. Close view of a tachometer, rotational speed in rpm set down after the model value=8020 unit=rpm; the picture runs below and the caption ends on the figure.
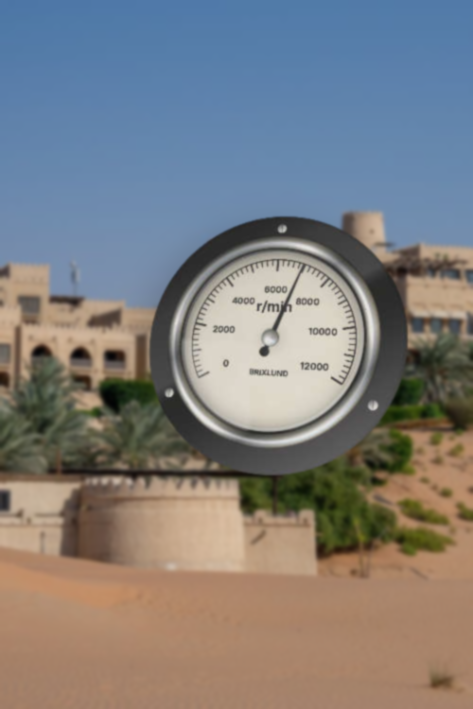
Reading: value=7000 unit=rpm
